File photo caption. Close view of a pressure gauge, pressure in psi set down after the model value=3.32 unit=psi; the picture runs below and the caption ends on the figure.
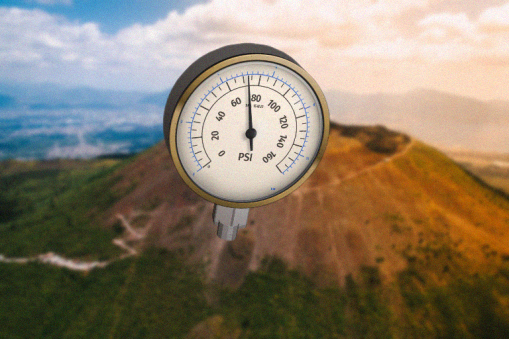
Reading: value=72.5 unit=psi
